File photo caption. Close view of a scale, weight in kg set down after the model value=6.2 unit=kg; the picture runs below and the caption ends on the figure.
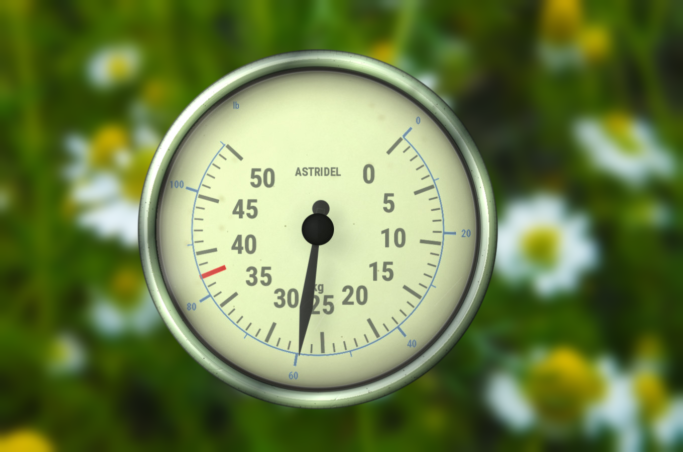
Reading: value=27 unit=kg
